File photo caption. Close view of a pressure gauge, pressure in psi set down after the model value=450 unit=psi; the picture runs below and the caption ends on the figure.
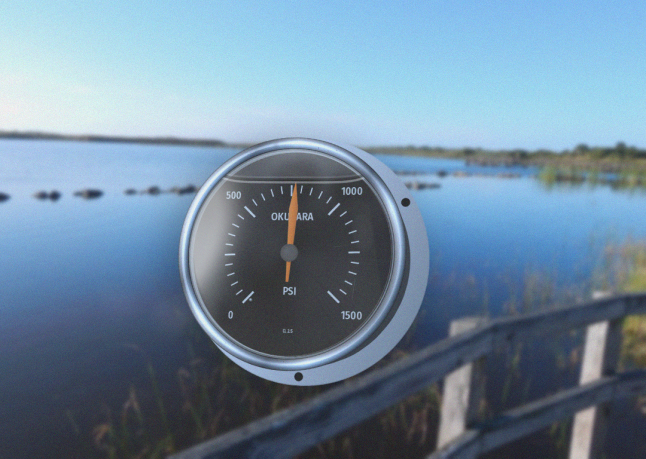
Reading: value=775 unit=psi
